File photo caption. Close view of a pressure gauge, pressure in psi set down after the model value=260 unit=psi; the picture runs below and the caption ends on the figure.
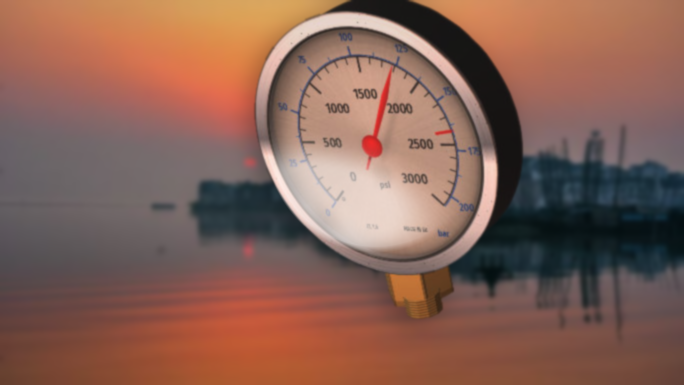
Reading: value=1800 unit=psi
